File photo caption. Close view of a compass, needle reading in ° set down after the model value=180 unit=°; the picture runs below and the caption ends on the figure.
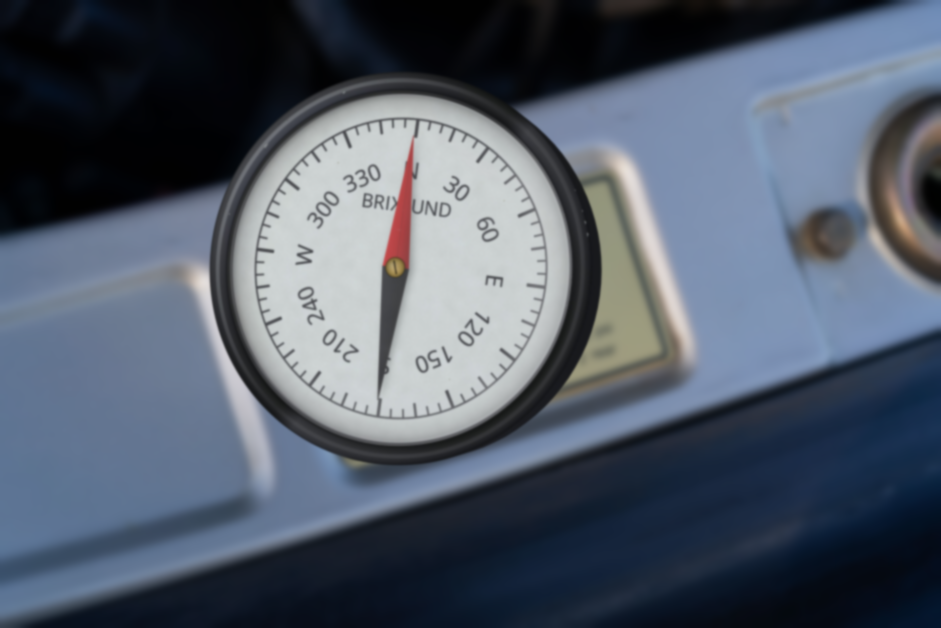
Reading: value=0 unit=°
